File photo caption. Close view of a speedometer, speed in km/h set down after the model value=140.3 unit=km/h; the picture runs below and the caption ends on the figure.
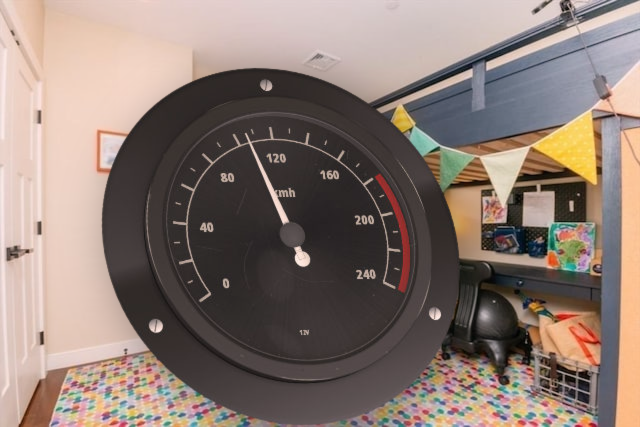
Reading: value=105 unit=km/h
